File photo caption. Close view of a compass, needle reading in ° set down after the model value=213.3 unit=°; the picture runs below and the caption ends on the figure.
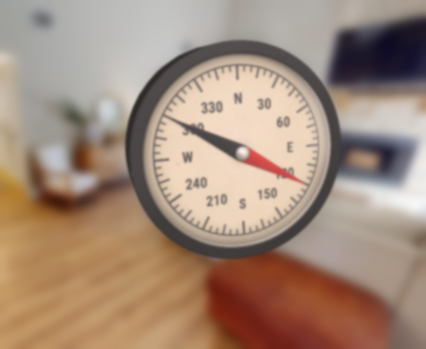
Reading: value=120 unit=°
